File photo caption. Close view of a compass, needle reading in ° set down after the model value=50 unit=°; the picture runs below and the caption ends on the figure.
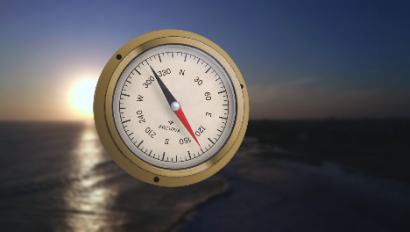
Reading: value=135 unit=°
